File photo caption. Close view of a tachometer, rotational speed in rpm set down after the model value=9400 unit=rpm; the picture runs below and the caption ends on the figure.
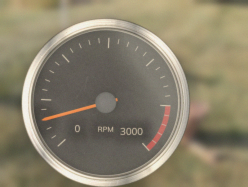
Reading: value=300 unit=rpm
